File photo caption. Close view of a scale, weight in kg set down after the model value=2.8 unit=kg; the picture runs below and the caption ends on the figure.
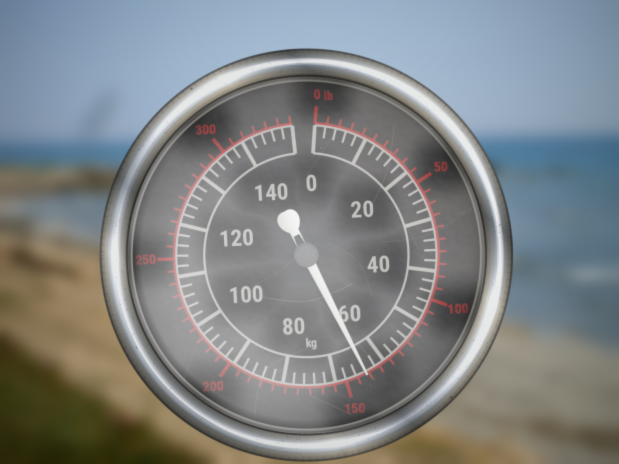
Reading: value=64 unit=kg
